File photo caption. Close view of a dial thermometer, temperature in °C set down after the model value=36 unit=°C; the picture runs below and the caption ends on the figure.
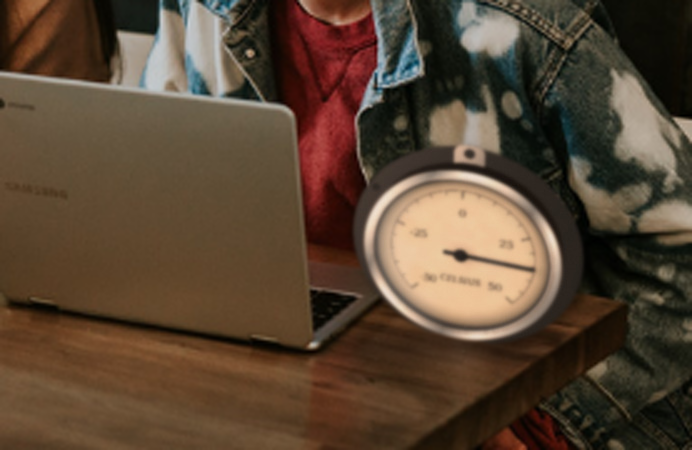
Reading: value=35 unit=°C
